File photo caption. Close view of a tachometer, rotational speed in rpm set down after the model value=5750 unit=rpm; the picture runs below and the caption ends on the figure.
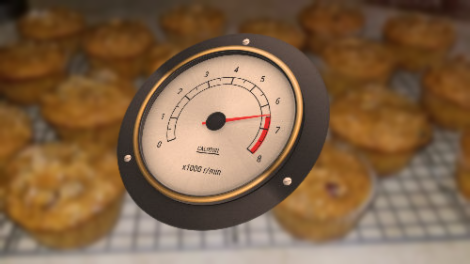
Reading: value=6500 unit=rpm
